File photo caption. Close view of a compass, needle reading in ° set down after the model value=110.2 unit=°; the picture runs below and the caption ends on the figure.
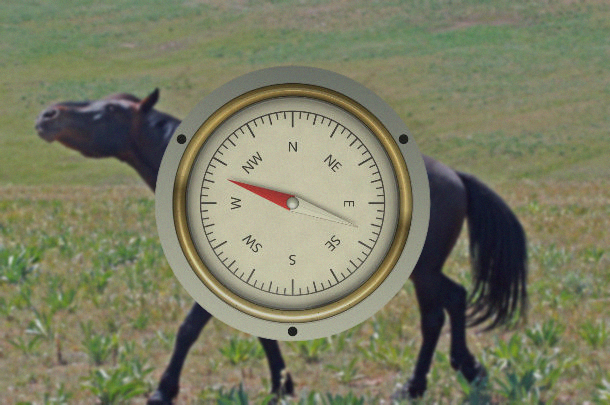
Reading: value=290 unit=°
